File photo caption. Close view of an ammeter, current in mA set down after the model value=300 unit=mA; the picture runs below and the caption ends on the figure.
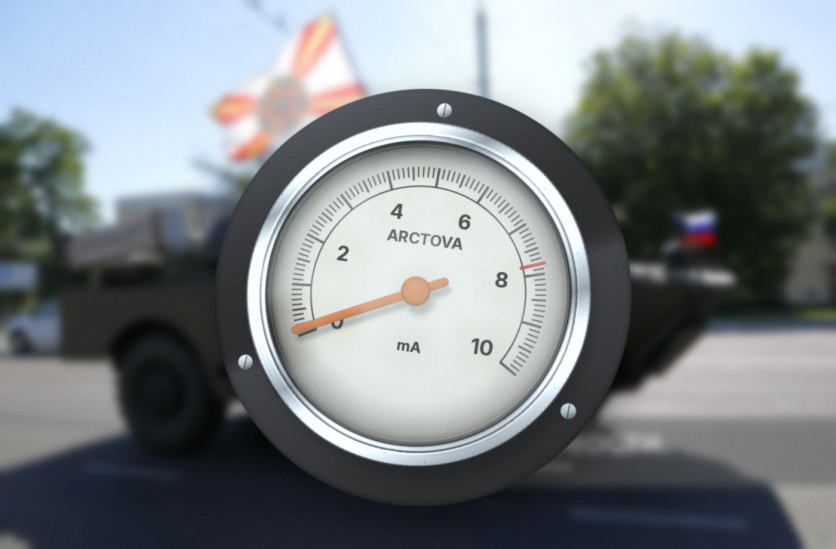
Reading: value=0.1 unit=mA
